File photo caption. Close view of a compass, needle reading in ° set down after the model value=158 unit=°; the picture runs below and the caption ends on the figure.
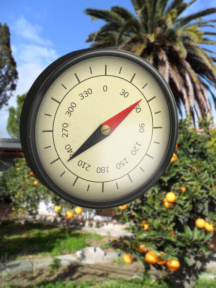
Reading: value=52.5 unit=°
